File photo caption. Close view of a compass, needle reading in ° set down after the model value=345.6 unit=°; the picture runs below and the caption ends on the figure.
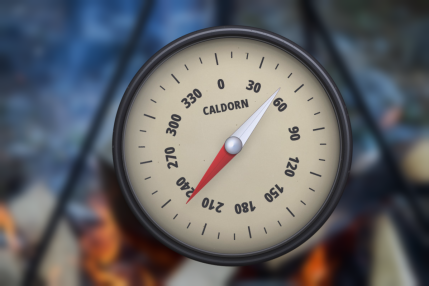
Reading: value=230 unit=°
